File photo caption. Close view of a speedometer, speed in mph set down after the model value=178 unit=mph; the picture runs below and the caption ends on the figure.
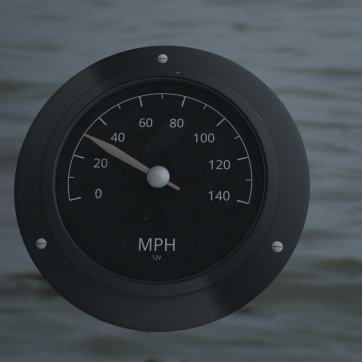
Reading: value=30 unit=mph
